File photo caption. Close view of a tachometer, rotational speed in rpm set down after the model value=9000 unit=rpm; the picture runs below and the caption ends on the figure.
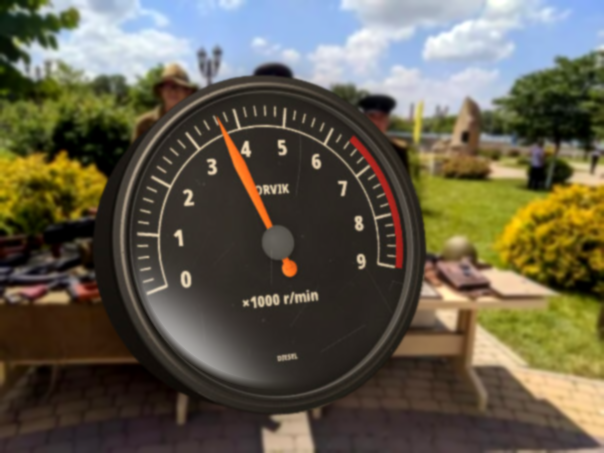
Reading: value=3600 unit=rpm
